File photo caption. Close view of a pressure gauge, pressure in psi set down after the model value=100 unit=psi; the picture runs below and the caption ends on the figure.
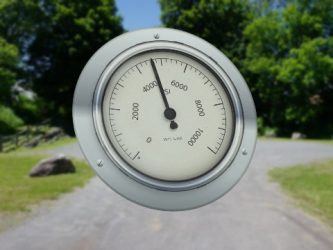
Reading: value=4600 unit=psi
